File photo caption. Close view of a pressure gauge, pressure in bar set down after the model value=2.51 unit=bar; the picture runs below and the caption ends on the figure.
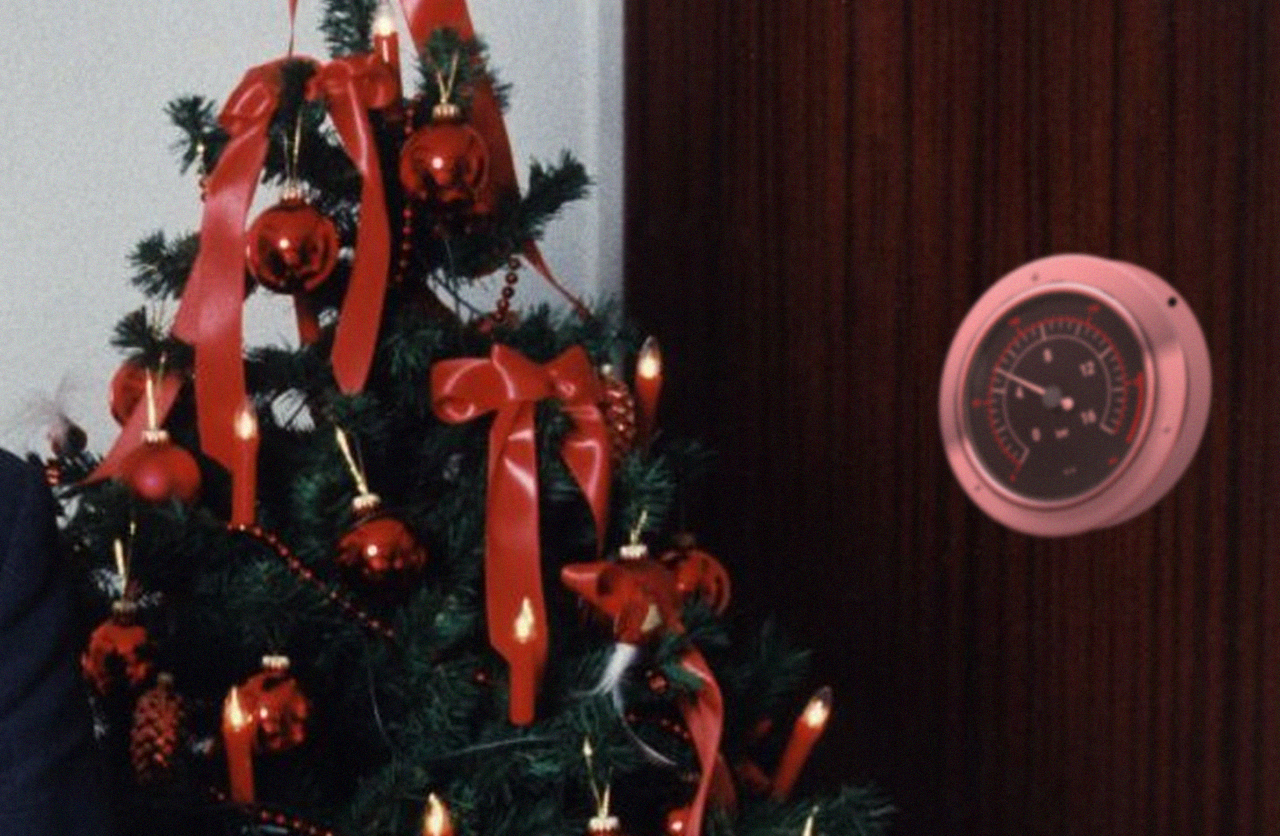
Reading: value=5 unit=bar
